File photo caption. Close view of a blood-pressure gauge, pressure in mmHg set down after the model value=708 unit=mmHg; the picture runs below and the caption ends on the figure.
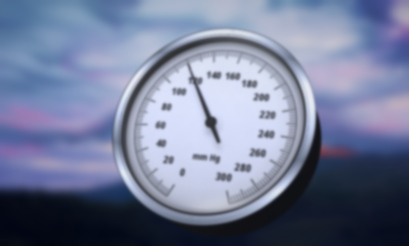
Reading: value=120 unit=mmHg
